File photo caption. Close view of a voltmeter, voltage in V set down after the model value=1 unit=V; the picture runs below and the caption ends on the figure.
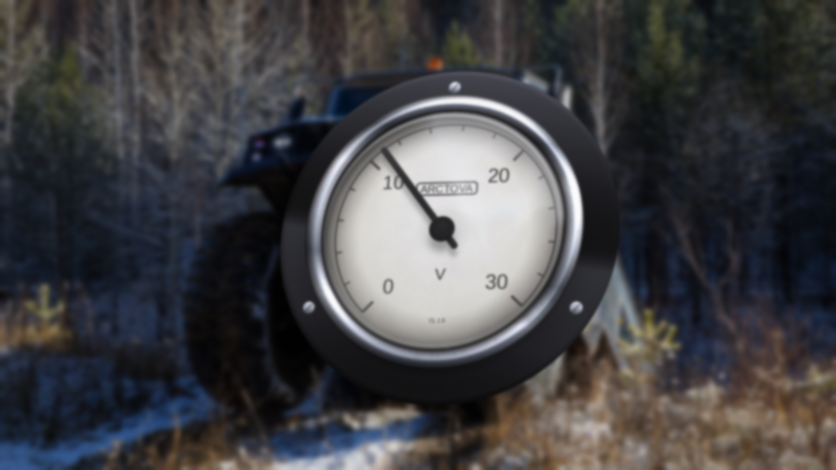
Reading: value=11 unit=V
